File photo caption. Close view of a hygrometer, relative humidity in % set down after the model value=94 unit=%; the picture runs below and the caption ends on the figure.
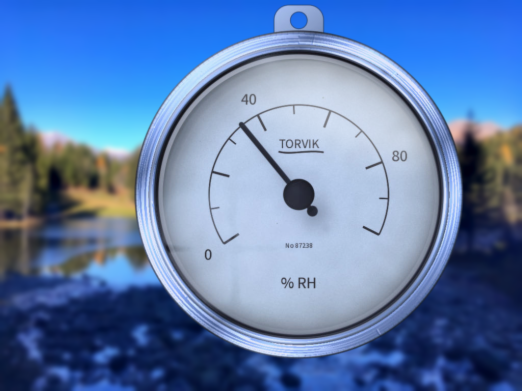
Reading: value=35 unit=%
